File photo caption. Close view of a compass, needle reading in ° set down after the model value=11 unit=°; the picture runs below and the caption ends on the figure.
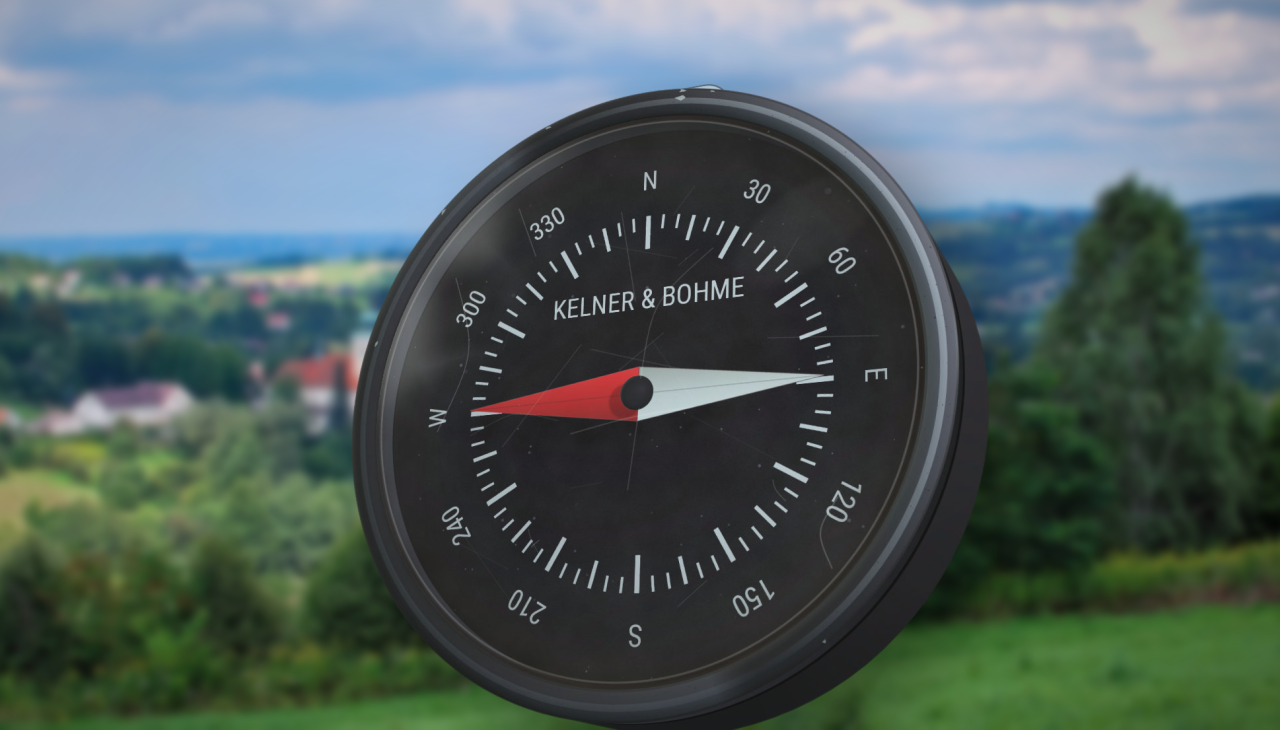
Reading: value=270 unit=°
